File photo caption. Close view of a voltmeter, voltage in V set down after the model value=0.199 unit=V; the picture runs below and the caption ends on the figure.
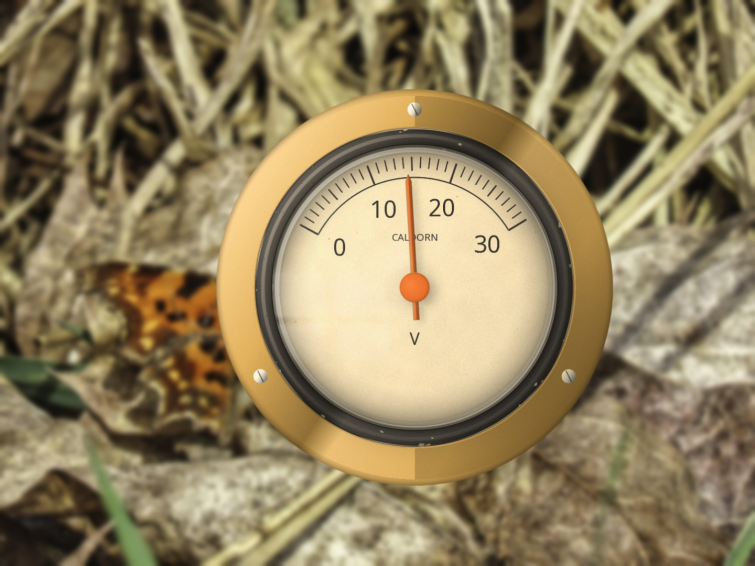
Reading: value=14.5 unit=V
